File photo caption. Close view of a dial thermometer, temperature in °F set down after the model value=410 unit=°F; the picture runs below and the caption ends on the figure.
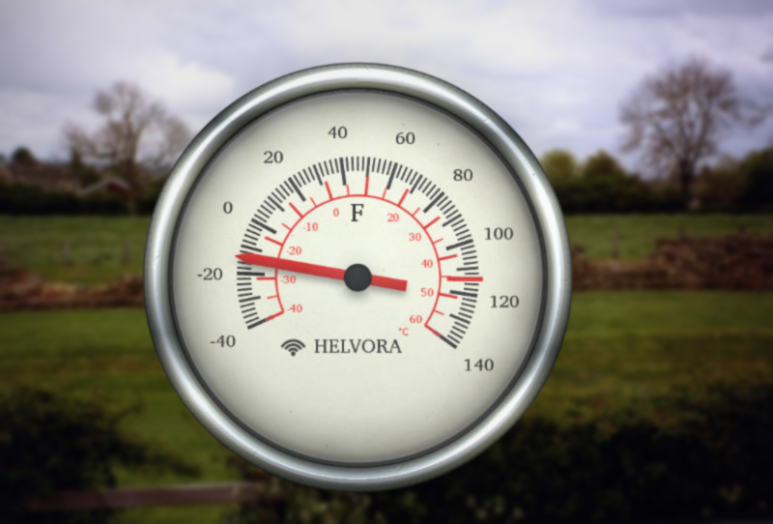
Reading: value=-14 unit=°F
